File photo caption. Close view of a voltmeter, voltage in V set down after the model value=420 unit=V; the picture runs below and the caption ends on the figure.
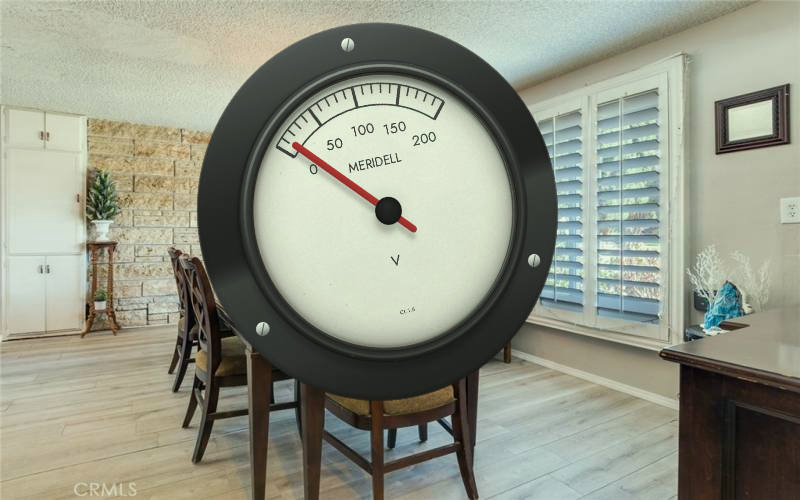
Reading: value=10 unit=V
